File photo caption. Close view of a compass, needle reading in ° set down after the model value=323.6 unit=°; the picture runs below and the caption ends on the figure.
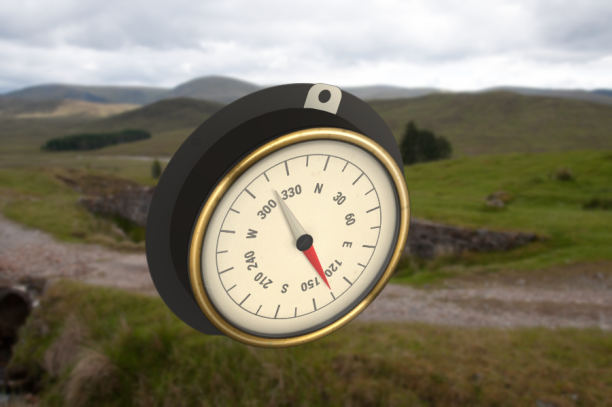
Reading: value=135 unit=°
